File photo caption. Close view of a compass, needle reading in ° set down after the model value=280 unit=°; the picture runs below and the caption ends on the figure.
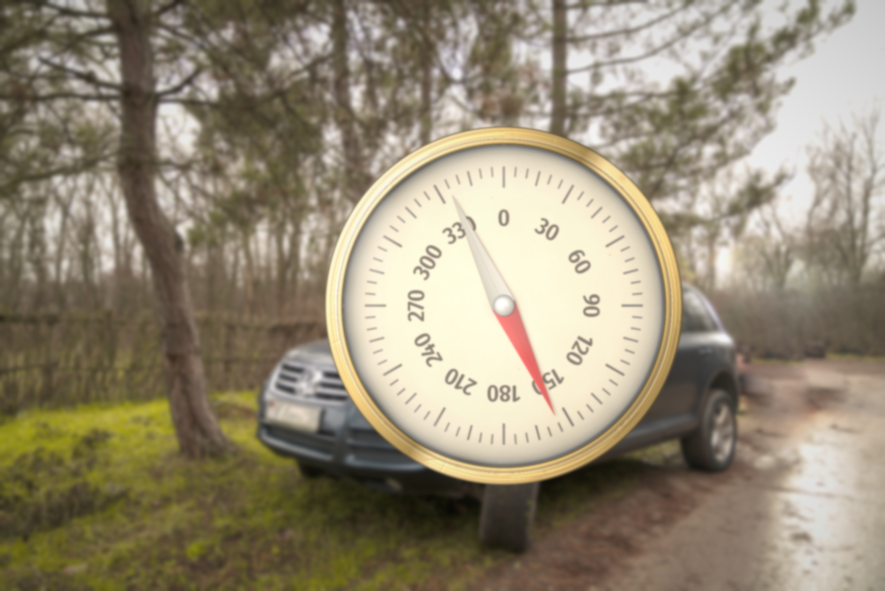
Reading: value=155 unit=°
